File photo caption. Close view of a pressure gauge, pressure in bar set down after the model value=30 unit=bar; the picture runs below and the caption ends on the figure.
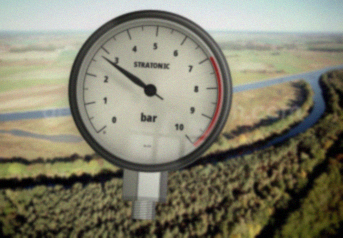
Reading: value=2.75 unit=bar
